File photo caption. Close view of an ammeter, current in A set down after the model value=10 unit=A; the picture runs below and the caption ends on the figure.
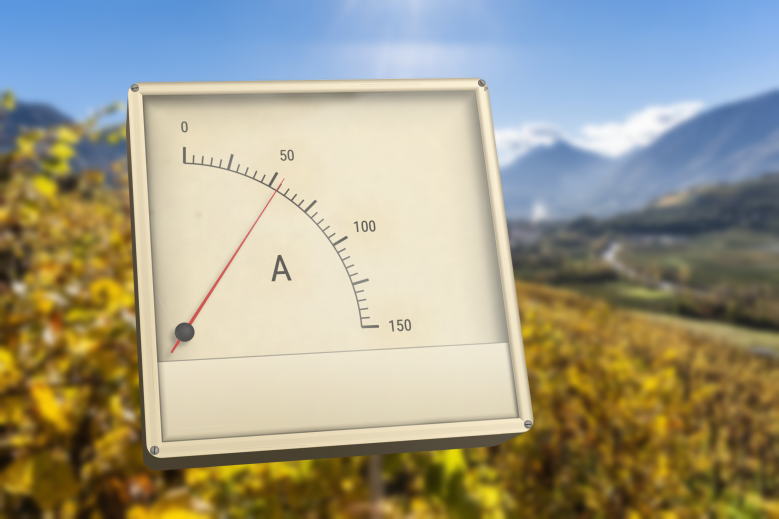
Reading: value=55 unit=A
